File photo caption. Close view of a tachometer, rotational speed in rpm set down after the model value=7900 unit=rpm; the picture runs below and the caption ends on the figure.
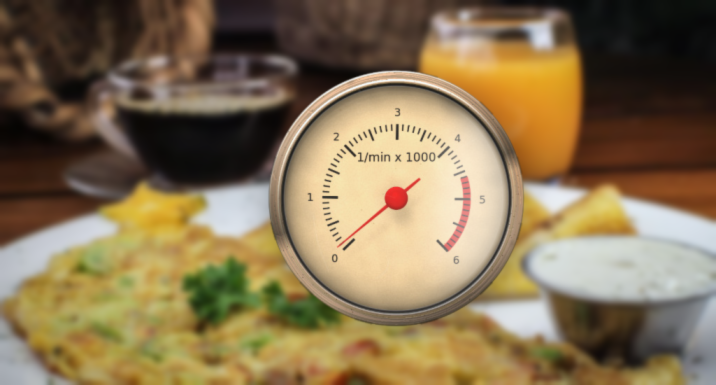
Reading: value=100 unit=rpm
